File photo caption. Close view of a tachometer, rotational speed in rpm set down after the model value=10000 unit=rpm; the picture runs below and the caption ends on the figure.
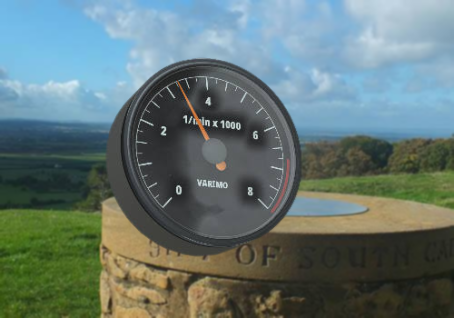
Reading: value=3250 unit=rpm
